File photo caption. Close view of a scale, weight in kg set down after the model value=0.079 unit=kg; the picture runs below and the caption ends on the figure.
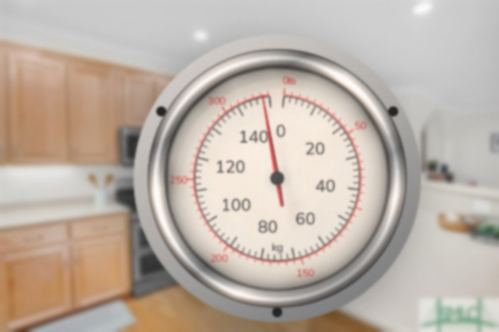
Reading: value=148 unit=kg
